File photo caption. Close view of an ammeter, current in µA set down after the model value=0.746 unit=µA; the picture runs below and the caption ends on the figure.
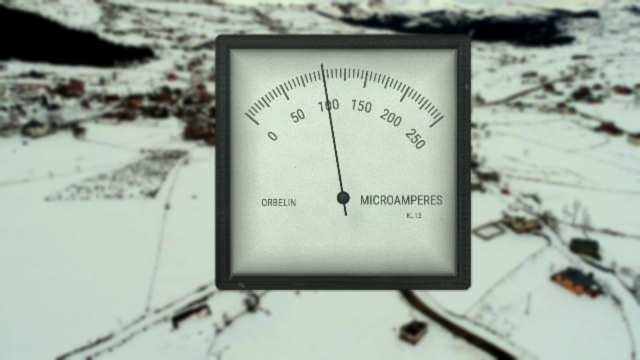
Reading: value=100 unit=µA
